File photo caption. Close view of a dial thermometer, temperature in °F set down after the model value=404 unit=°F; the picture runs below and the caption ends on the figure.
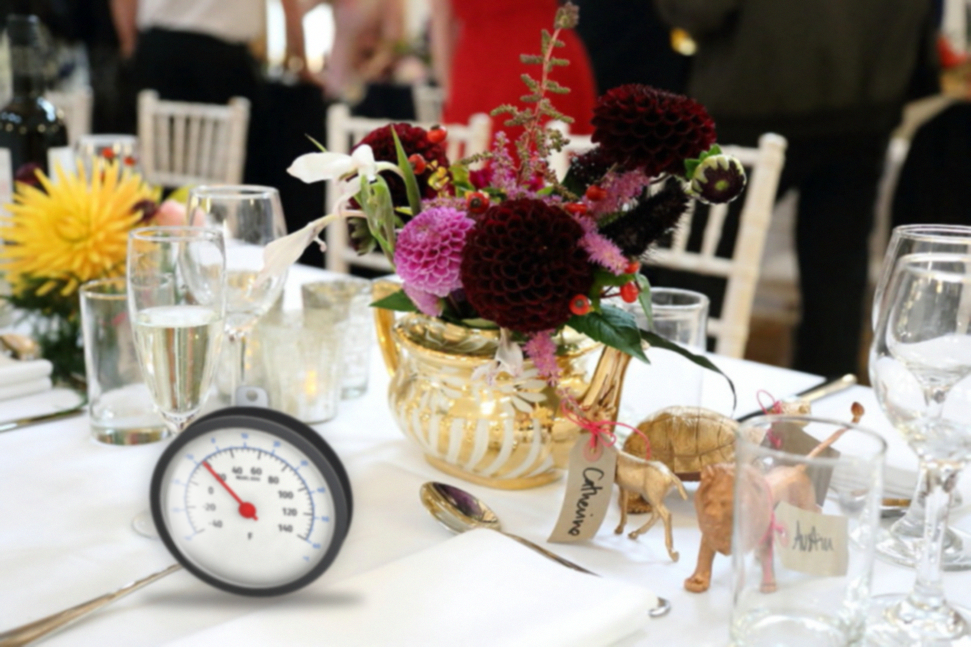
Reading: value=20 unit=°F
